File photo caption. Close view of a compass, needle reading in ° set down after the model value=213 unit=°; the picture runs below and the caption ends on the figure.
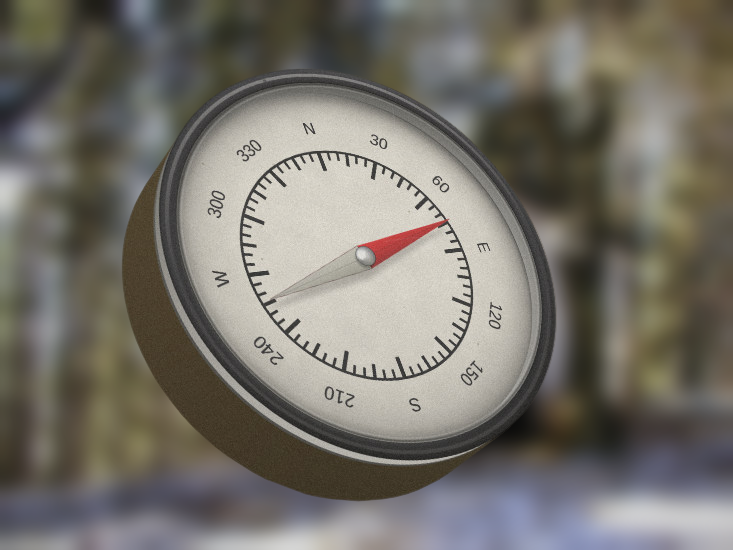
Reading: value=75 unit=°
